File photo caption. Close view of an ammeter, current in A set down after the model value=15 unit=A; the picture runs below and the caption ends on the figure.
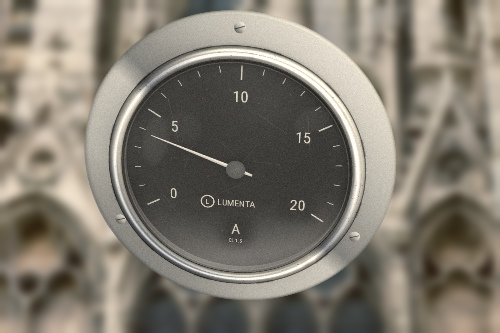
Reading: value=4 unit=A
